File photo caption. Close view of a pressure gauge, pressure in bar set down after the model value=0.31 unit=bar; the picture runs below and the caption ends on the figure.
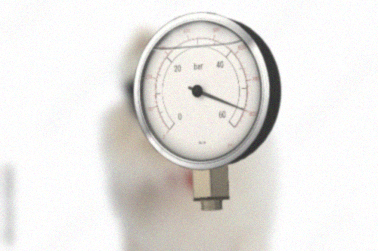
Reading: value=55 unit=bar
